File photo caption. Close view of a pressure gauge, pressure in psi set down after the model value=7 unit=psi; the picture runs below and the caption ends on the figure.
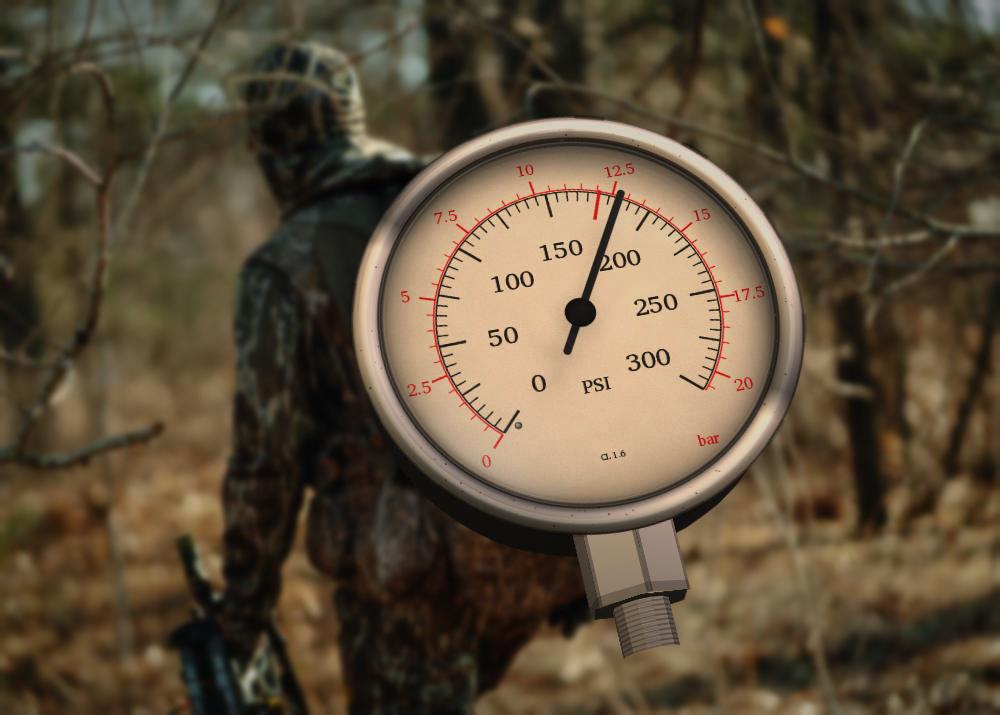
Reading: value=185 unit=psi
